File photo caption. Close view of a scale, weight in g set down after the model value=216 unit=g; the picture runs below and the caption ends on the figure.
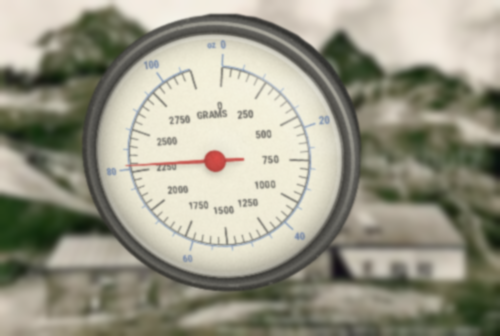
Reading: value=2300 unit=g
